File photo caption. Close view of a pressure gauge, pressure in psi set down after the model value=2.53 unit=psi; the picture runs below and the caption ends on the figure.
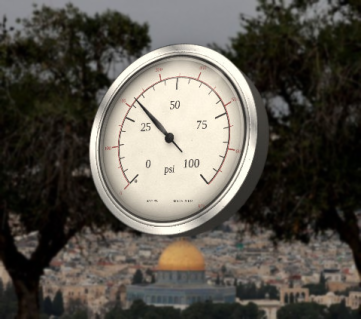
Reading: value=32.5 unit=psi
